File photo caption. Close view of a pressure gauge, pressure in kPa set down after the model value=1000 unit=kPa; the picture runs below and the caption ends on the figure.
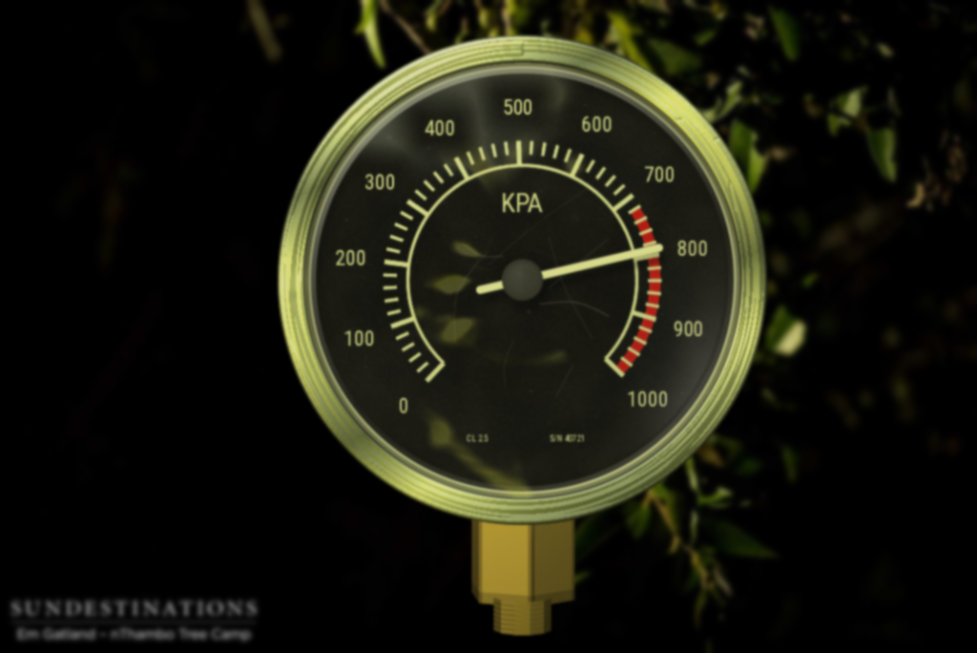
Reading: value=790 unit=kPa
